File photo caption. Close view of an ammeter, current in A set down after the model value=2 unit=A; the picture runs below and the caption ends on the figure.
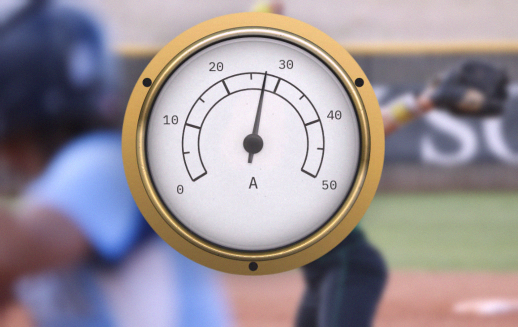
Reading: value=27.5 unit=A
